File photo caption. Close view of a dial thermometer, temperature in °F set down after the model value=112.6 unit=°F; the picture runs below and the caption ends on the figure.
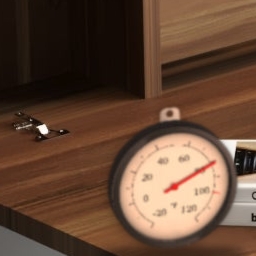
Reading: value=80 unit=°F
